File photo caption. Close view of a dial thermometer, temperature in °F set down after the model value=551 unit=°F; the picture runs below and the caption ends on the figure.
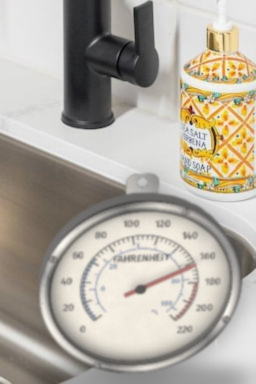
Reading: value=160 unit=°F
